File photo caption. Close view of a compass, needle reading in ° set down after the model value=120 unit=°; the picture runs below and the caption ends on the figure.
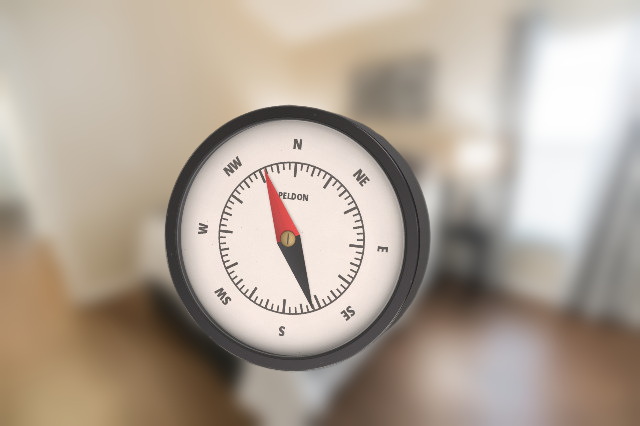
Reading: value=335 unit=°
